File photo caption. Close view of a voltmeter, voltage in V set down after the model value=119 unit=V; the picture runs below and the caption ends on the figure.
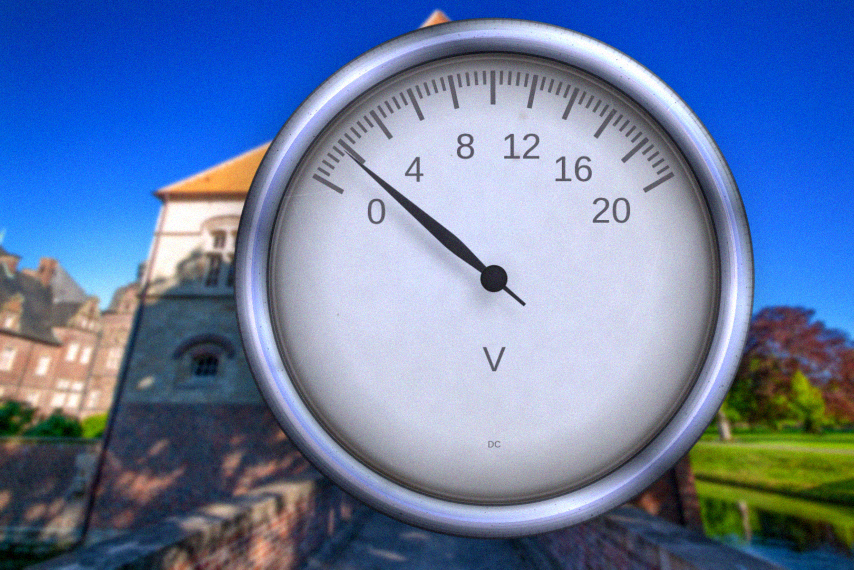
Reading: value=1.8 unit=V
